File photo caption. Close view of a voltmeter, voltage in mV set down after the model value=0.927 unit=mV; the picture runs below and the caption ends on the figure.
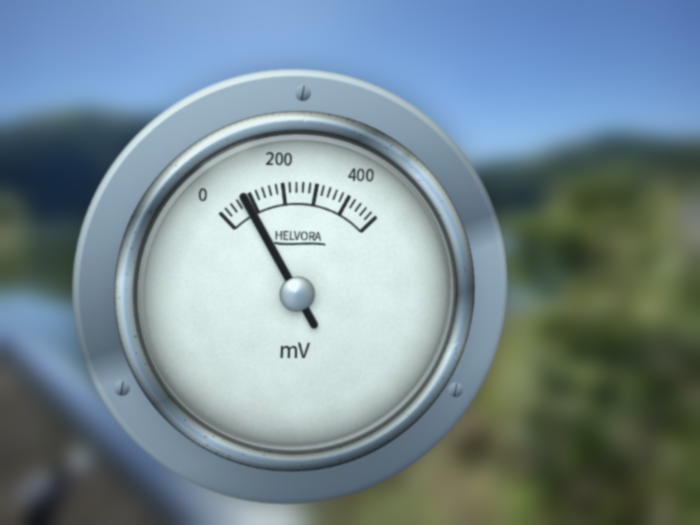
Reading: value=80 unit=mV
